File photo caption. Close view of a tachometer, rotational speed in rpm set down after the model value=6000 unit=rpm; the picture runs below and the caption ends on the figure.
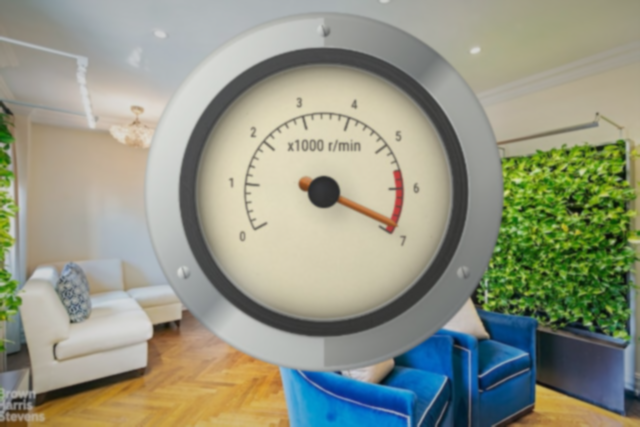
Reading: value=6800 unit=rpm
